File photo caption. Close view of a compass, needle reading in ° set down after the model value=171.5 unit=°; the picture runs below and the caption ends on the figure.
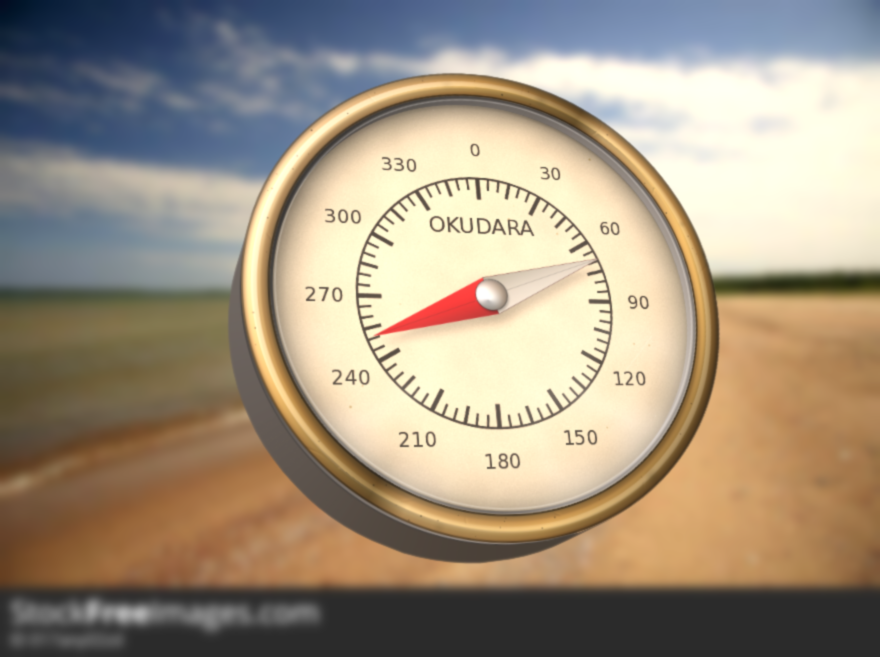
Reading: value=250 unit=°
